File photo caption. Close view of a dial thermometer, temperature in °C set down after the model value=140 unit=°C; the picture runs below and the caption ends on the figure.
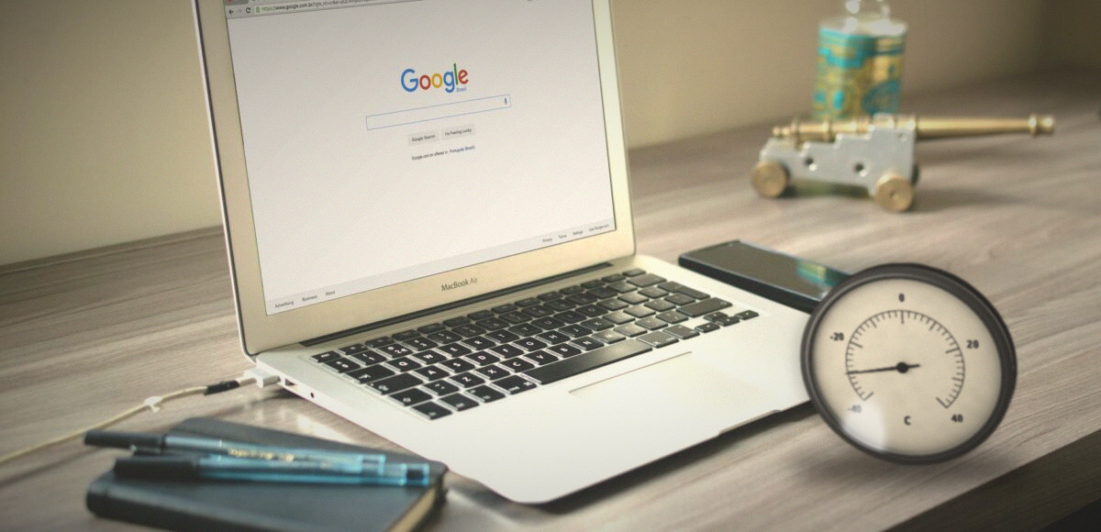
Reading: value=-30 unit=°C
